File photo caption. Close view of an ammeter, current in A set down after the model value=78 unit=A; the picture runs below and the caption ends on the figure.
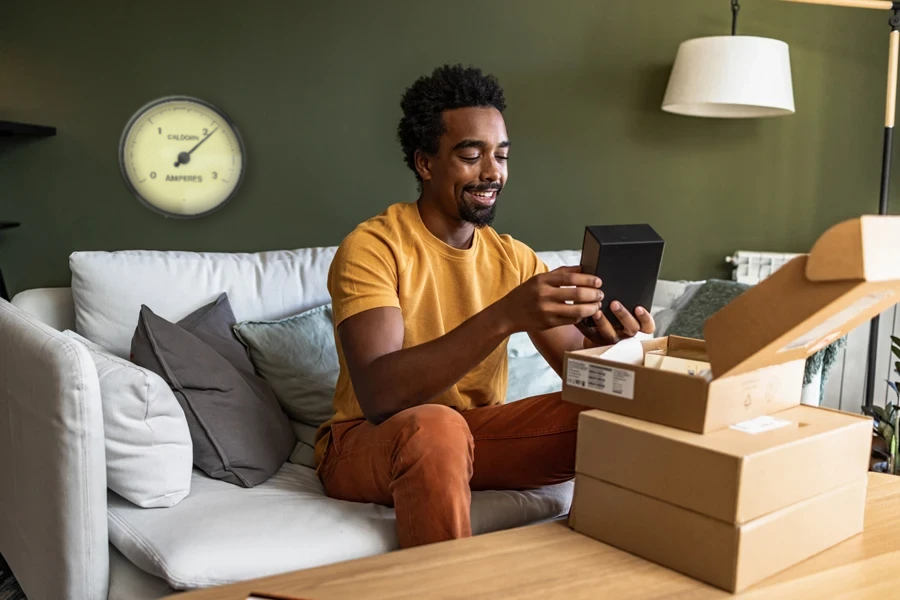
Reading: value=2.1 unit=A
